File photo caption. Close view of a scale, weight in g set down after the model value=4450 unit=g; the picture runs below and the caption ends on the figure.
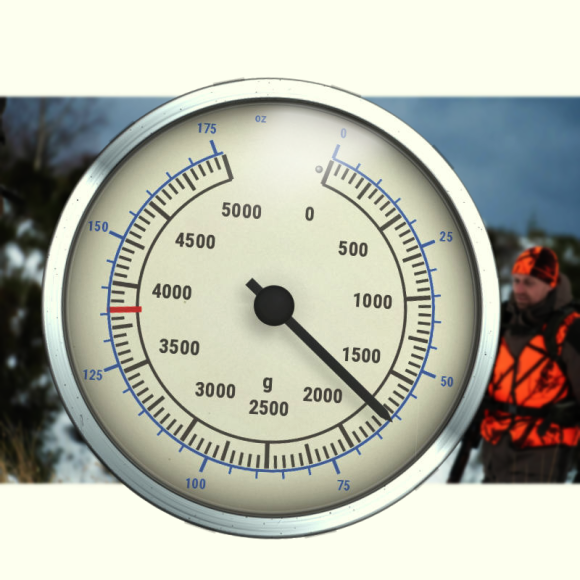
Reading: value=1750 unit=g
